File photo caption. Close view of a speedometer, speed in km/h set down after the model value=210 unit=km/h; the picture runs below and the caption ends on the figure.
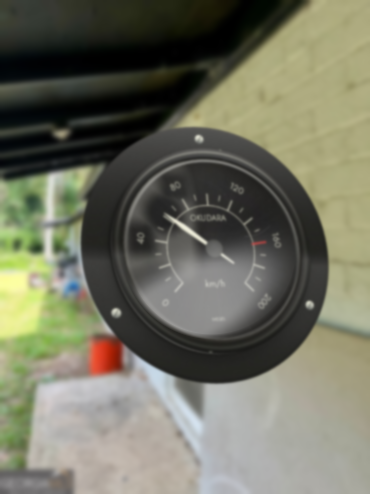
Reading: value=60 unit=km/h
